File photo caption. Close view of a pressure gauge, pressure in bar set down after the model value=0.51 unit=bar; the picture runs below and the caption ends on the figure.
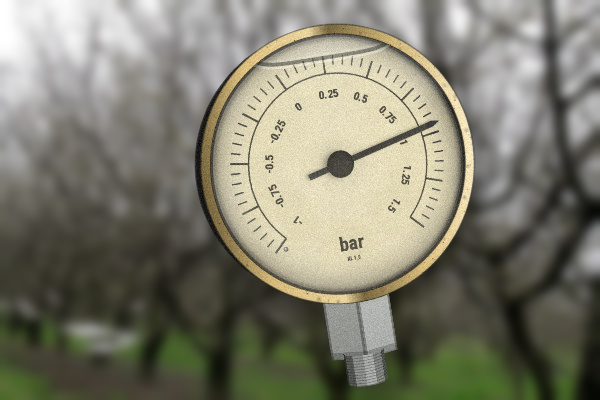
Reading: value=0.95 unit=bar
